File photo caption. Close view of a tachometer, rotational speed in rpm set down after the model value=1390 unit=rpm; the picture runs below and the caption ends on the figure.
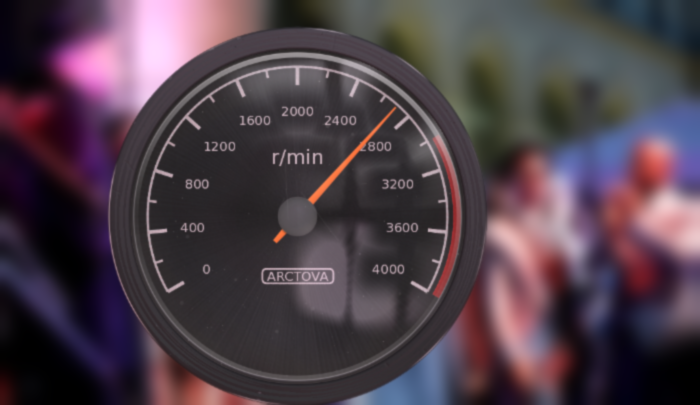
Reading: value=2700 unit=rpm
